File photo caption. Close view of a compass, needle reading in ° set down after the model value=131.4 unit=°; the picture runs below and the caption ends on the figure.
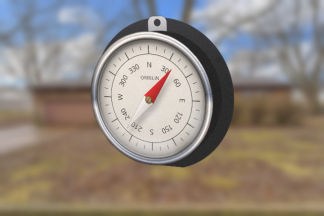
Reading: value=40 unit=°
